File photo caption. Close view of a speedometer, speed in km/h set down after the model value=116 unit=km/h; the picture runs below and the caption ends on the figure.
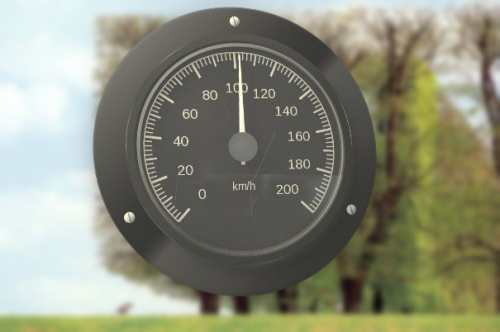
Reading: value=102 unit=km/h
